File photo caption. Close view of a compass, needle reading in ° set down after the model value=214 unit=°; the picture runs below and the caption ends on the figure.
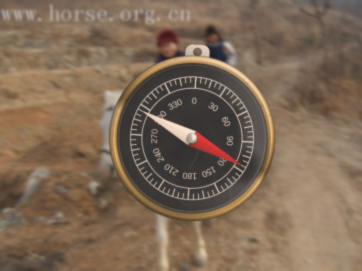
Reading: value=115 unit=°
